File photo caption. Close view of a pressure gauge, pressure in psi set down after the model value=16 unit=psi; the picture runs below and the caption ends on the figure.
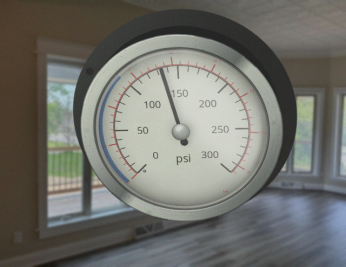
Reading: value=135 unit=psi
